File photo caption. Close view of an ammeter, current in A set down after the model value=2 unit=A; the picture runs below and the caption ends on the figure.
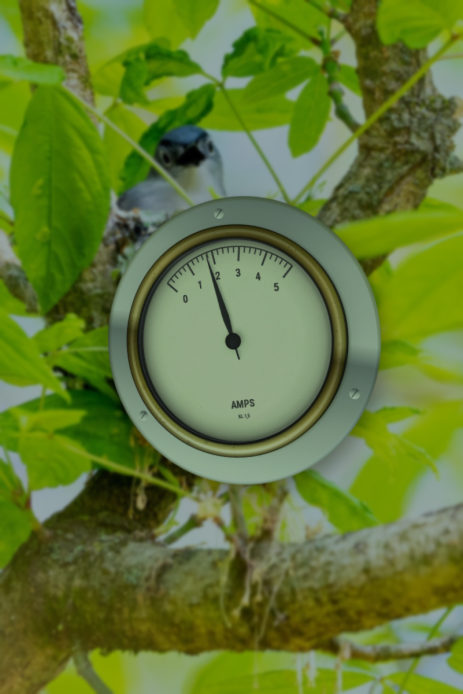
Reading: value=1.8 unit=A
